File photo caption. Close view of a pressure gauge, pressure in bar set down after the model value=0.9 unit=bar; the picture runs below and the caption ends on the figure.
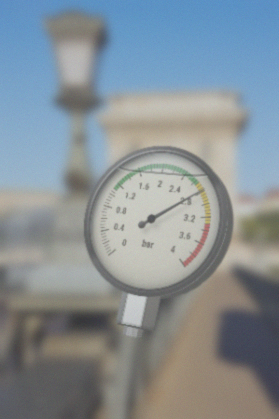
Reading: value=2.8 unit=bar
